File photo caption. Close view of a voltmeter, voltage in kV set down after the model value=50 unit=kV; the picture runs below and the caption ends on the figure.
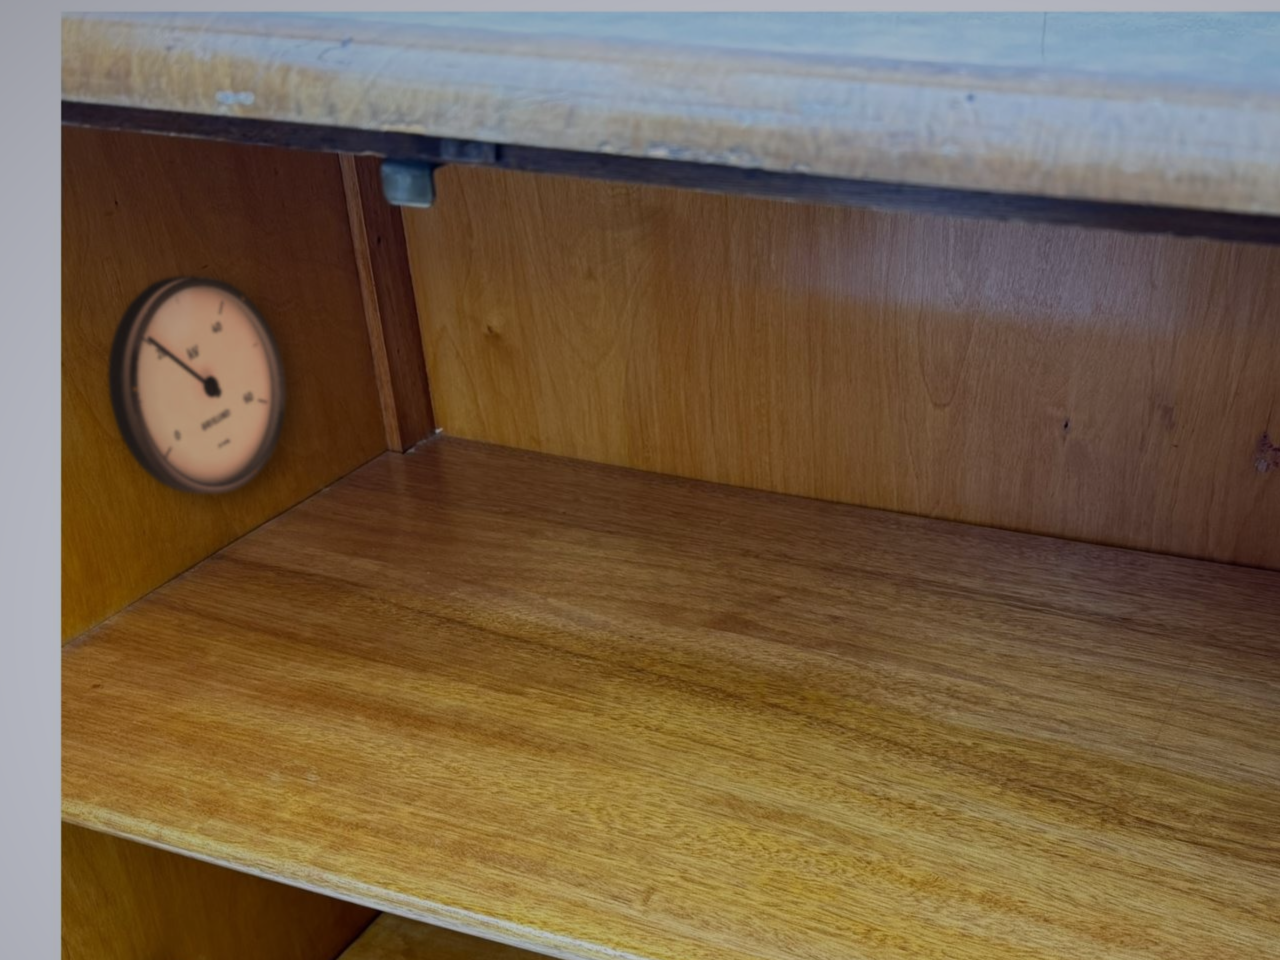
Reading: value=20 unit=kV
